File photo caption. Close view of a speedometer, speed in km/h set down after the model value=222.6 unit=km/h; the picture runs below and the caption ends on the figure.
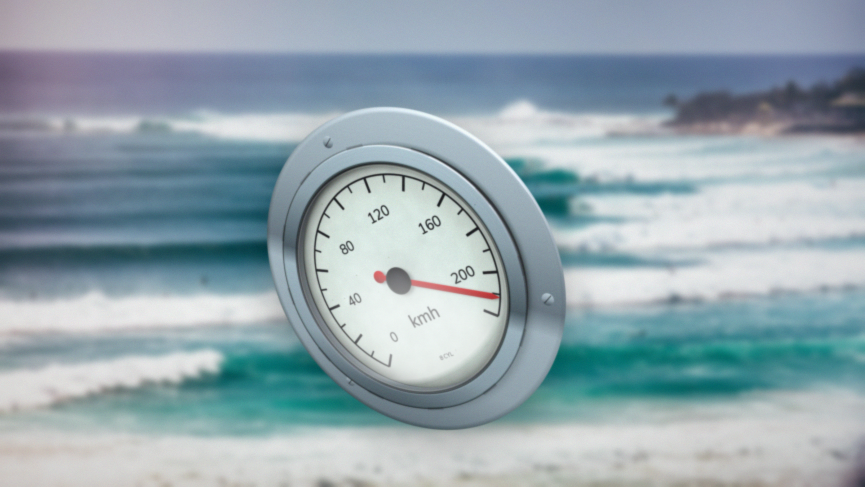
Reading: value=210 unit=km/h
